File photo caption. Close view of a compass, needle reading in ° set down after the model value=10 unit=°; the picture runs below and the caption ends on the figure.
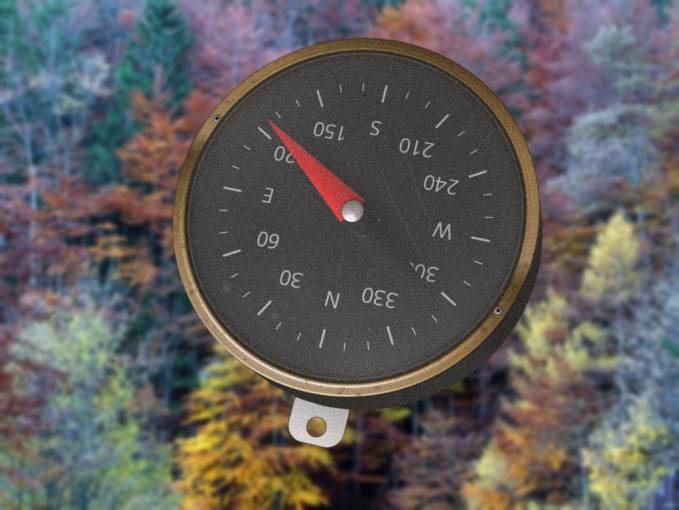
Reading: value=125 unit=°
